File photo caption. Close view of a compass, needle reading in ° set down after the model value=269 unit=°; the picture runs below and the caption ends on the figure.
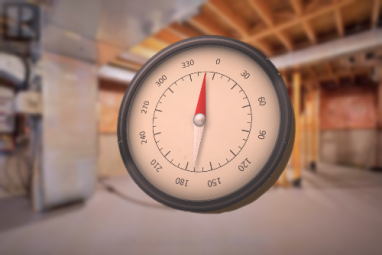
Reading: value=350 unit=°
